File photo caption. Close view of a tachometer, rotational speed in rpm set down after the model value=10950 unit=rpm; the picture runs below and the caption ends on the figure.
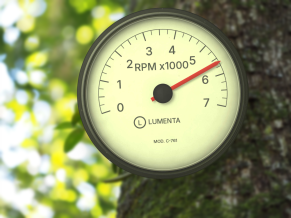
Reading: value=5625 unit=rpm
